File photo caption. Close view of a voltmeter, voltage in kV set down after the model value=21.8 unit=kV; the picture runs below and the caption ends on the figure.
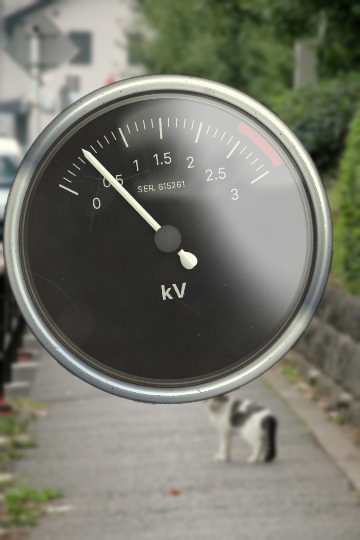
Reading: value=0.5 unit=kV
